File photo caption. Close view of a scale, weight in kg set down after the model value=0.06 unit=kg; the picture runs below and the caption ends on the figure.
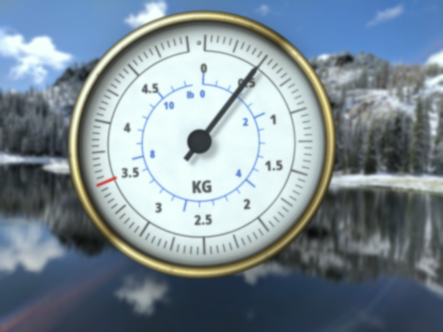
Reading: value=0.5 unit=kg
